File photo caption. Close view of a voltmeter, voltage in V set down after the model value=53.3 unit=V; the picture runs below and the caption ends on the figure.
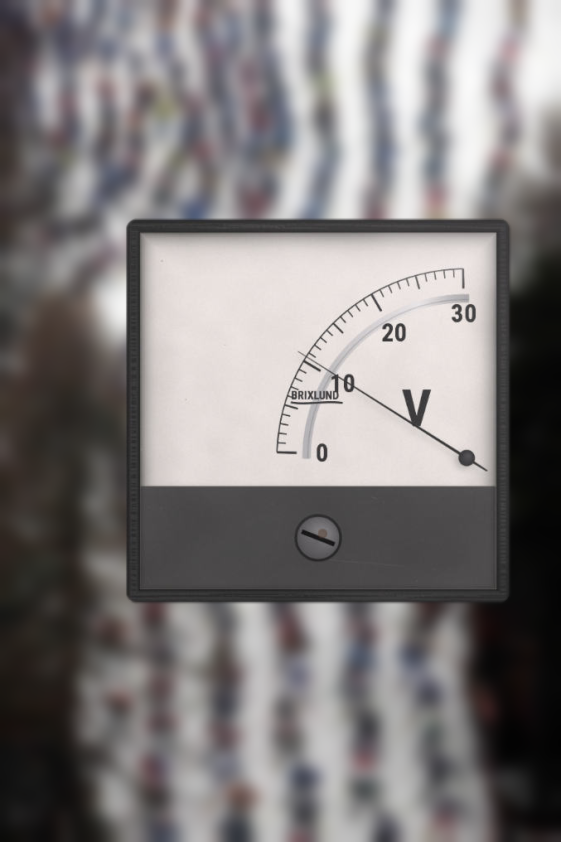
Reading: value=10.5 unit=V
